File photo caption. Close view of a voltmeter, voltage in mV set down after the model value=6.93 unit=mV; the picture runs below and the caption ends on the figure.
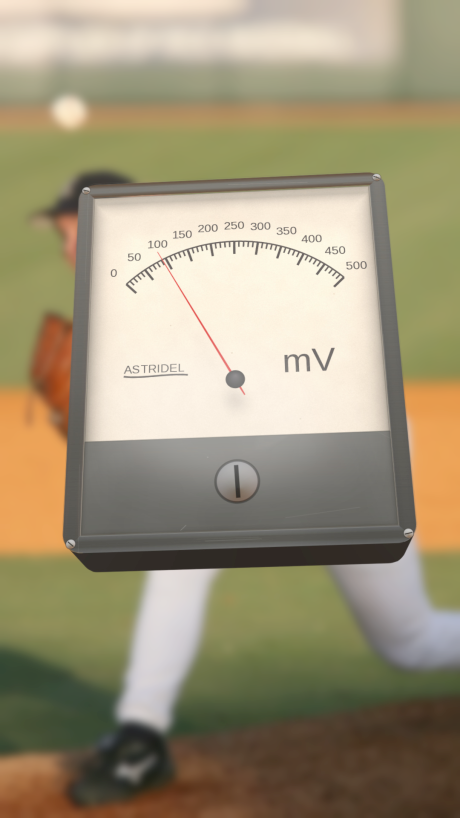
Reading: value=90 unit=mV
